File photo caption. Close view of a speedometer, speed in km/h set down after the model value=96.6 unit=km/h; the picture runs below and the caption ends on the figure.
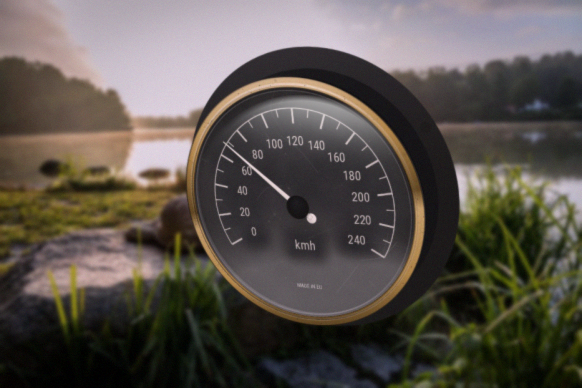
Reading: value=70 unit=km/h
